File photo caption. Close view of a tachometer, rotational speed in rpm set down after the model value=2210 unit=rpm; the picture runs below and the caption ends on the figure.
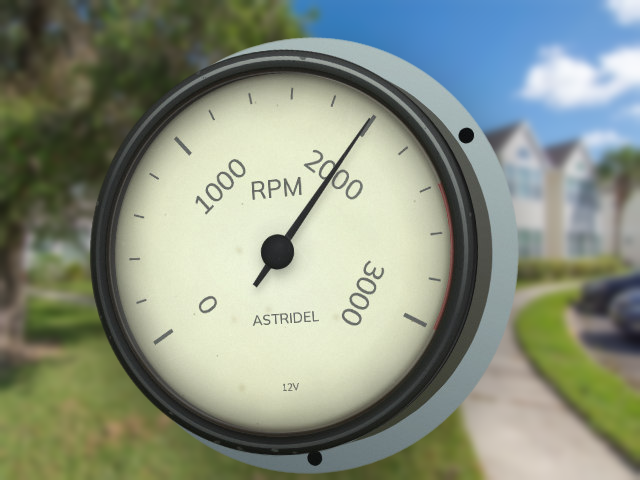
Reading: value=2000 unit=rpm
